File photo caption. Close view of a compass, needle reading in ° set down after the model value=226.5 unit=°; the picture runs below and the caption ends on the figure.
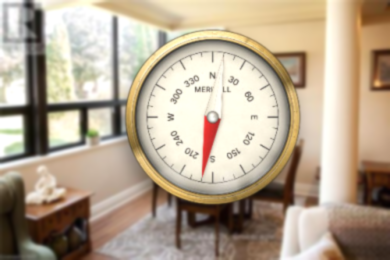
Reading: value=190 unit=°
